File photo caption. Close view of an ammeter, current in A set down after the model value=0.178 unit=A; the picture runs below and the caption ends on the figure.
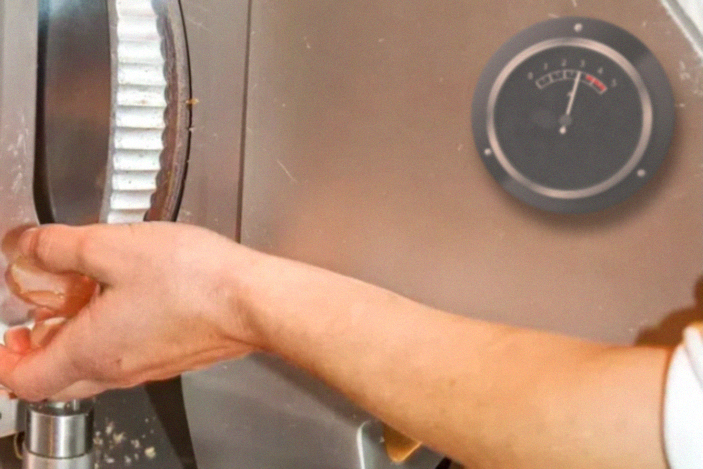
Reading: value=3 unit=A
